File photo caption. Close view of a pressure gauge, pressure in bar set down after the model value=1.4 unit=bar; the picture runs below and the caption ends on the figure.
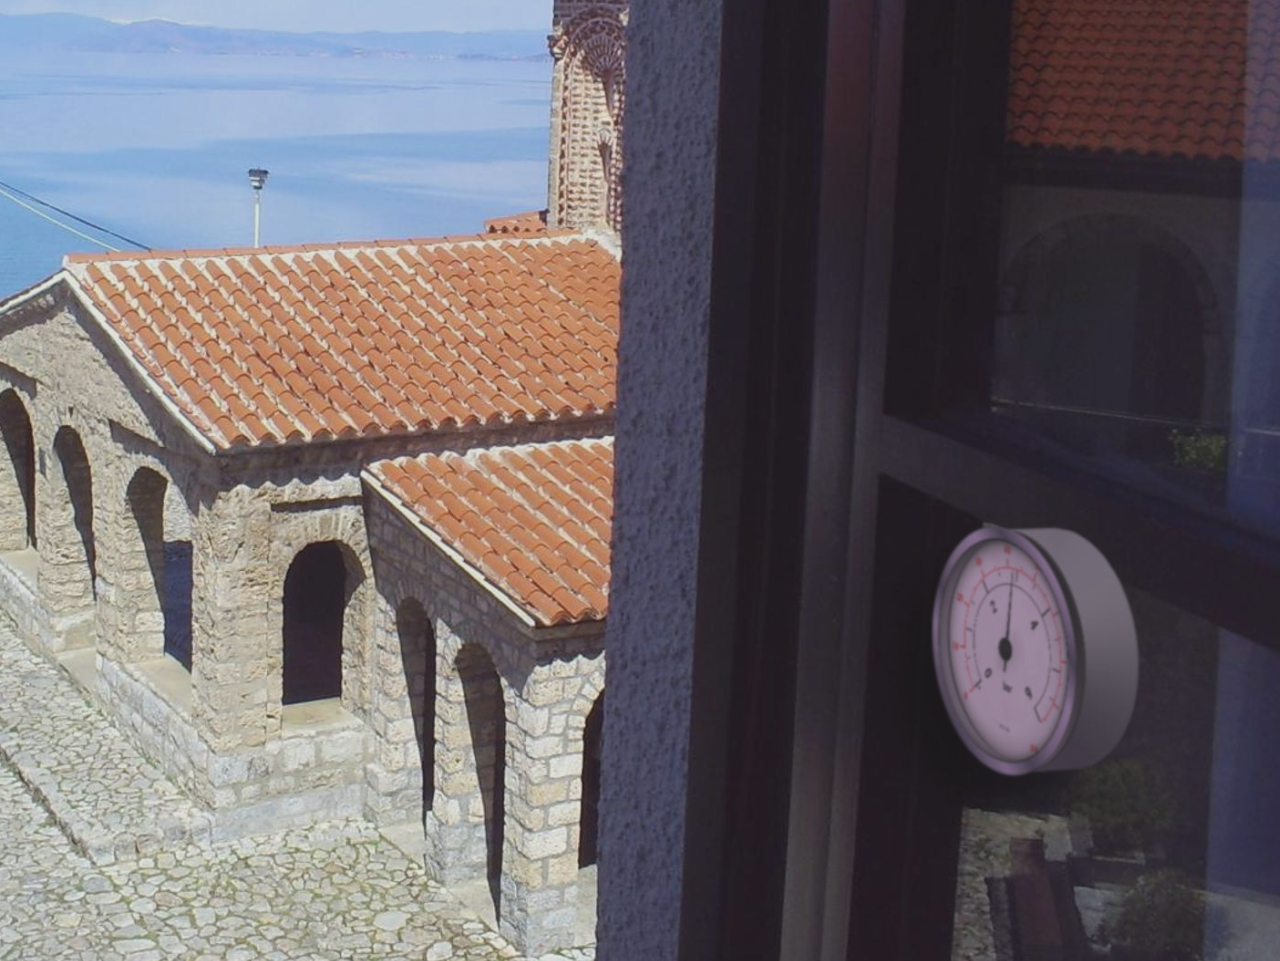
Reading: value=3 unit=bar
